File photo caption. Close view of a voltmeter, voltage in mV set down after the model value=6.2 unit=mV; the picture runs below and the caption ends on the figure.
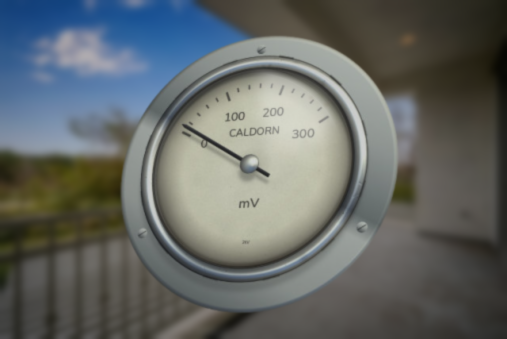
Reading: value=10 unit=mV
